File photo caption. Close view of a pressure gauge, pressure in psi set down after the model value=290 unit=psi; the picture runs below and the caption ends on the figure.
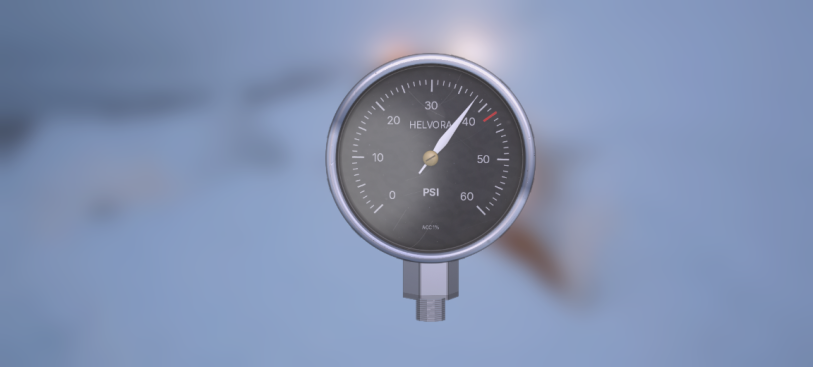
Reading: value=38 unit=psi
